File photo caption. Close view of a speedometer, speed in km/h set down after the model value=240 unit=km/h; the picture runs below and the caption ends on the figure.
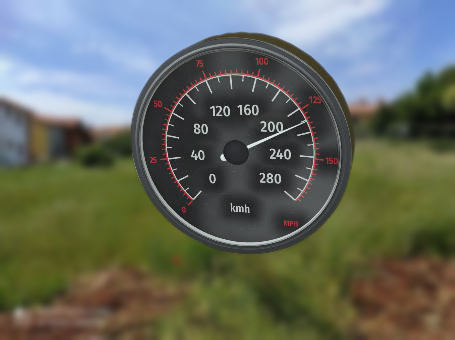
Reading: value=210 unit=km/h
